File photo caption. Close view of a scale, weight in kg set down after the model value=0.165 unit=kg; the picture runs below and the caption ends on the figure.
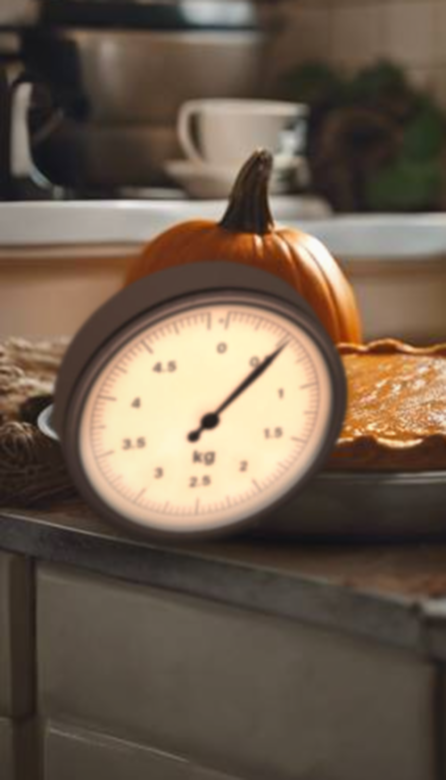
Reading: value=0.5 unit=kg
